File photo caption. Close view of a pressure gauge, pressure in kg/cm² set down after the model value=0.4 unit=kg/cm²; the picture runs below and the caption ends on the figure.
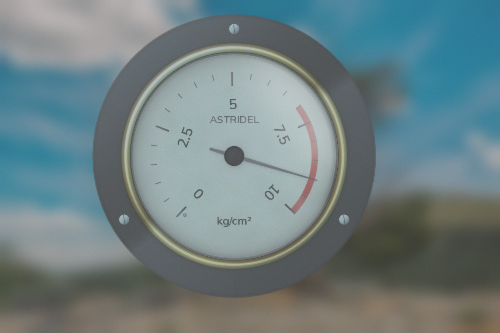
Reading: value=9 unit=kg/cm²
